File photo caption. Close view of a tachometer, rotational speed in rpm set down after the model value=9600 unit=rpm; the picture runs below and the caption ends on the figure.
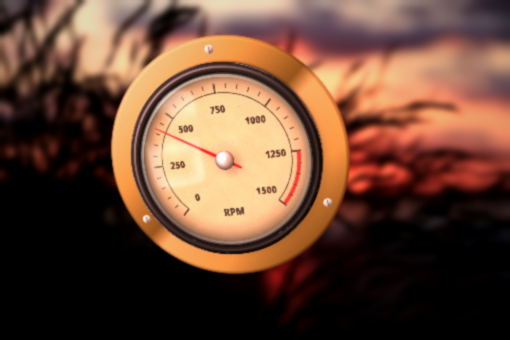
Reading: value=425 unit=rpm
